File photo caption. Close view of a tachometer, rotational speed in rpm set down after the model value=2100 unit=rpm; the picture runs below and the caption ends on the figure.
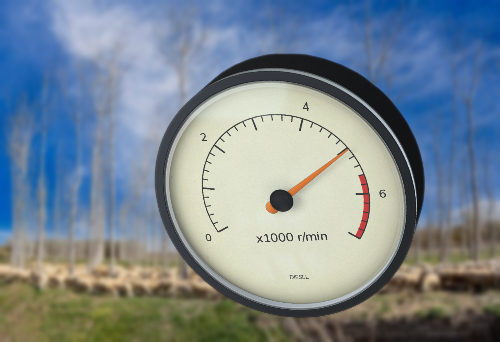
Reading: value=5000 unit=rpm
